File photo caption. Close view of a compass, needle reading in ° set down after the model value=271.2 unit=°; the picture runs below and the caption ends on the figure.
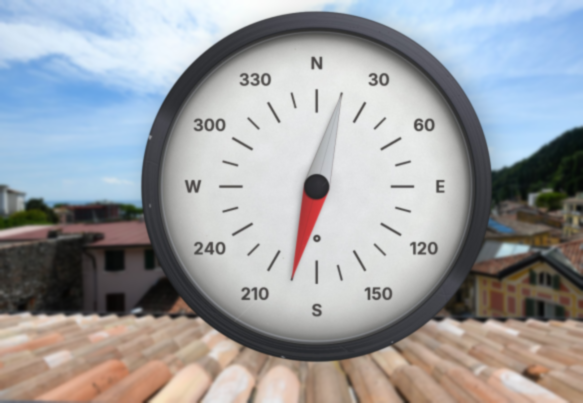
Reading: value=195 unit=°
